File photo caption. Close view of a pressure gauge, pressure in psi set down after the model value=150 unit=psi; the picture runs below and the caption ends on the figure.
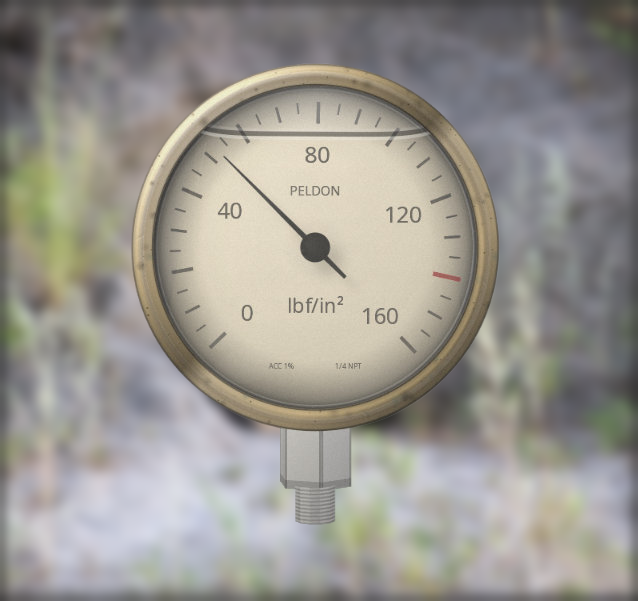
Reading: value=52.5 unit=psi
